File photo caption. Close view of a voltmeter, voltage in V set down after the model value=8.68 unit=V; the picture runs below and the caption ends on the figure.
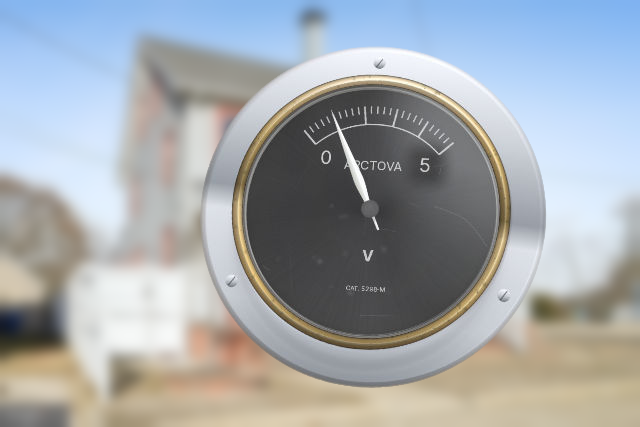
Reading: value=1 unit=V
